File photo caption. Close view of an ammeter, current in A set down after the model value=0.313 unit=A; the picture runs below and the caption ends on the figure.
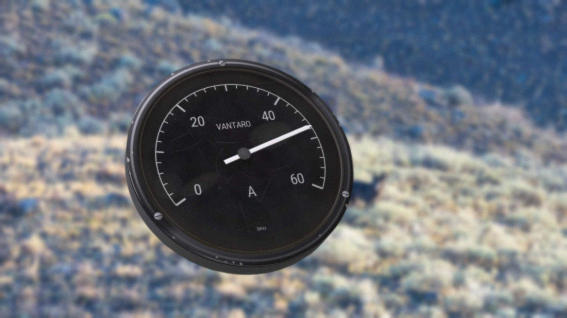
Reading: value=48 unit=A
